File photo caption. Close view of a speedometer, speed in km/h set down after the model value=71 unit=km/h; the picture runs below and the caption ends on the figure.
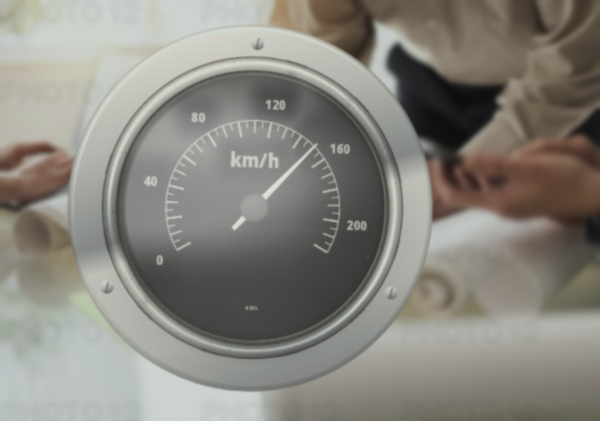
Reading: value=150 unit=km/h
